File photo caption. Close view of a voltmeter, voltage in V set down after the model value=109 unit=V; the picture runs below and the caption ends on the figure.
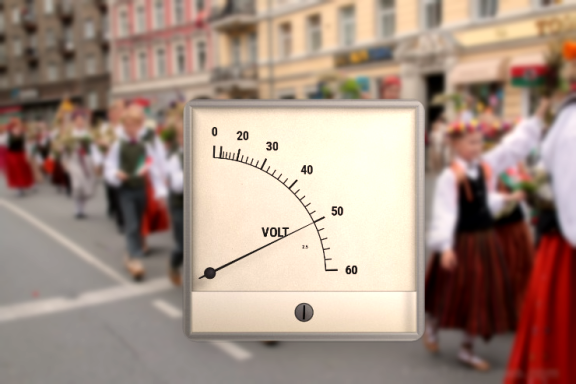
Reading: value=50 unit=V
